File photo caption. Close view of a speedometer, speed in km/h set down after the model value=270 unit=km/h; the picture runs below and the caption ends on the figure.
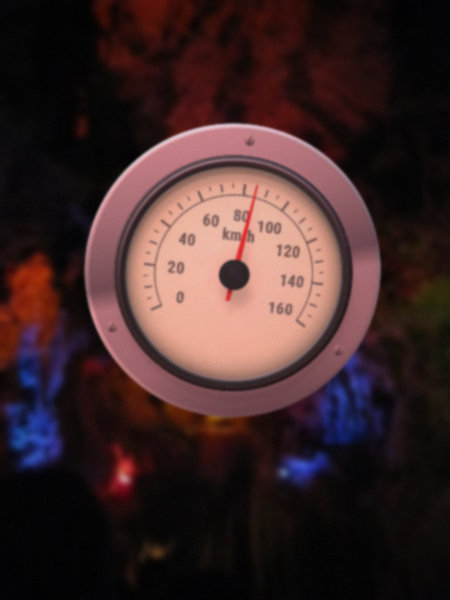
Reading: value=85 unit=km/h
